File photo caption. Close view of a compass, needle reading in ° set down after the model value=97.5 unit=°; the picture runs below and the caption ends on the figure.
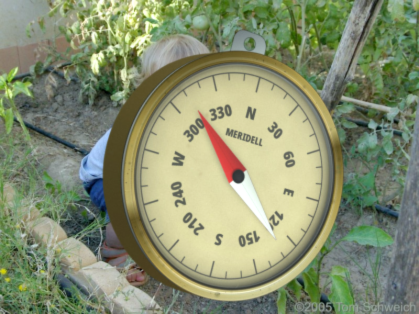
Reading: value=310 unit=°
